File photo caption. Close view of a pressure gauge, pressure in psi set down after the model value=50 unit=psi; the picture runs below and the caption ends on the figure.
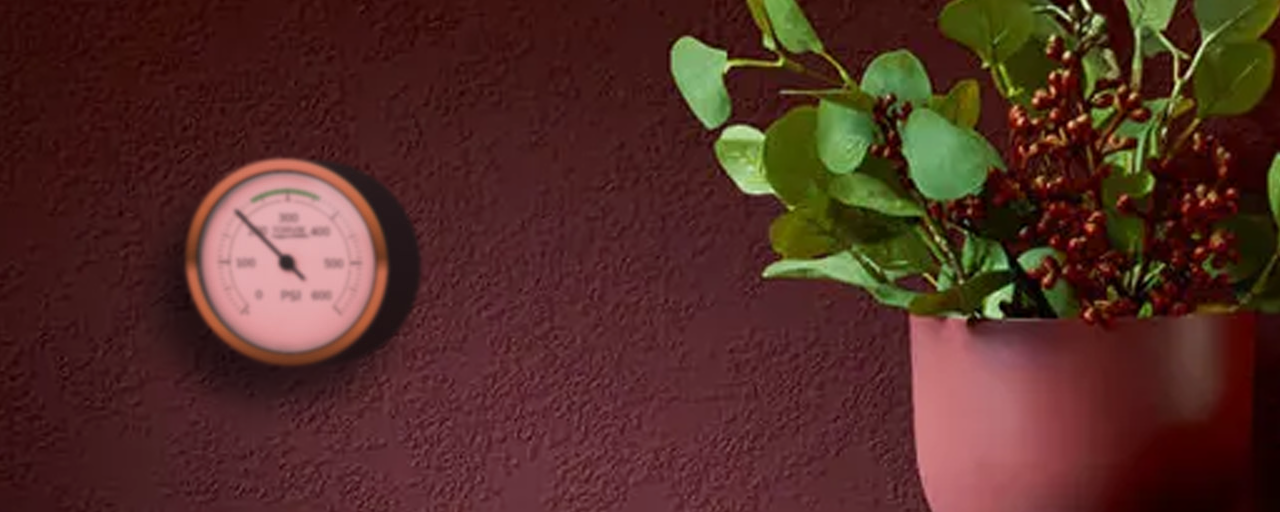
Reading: value=200 unit=psi
